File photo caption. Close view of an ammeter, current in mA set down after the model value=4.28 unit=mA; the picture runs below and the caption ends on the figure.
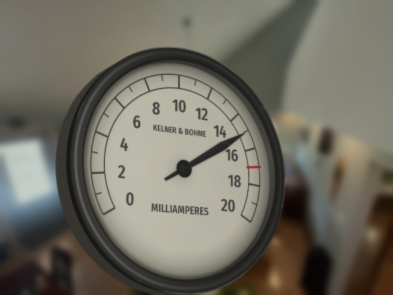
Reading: value=15 unit=mA
